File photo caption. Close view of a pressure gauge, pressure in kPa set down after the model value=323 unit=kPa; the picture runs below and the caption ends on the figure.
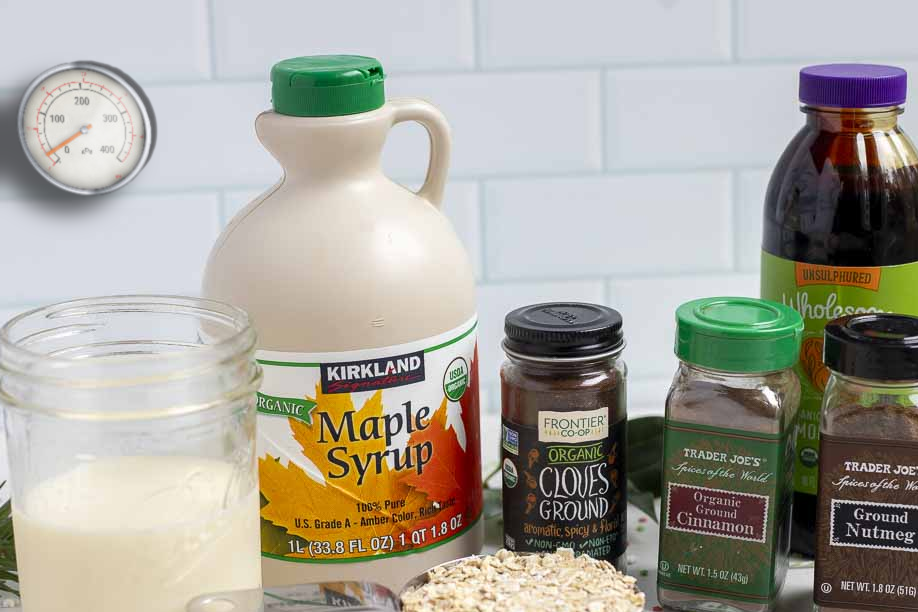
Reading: value=20 unit=kPa
